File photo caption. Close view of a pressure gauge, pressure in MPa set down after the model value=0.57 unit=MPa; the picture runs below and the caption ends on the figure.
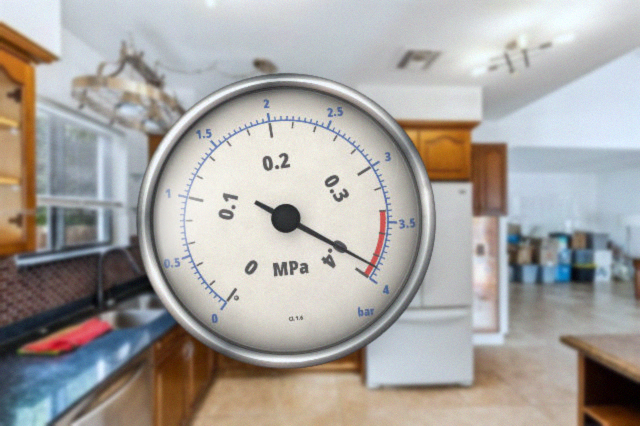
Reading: value=0.39 unit=MPa
